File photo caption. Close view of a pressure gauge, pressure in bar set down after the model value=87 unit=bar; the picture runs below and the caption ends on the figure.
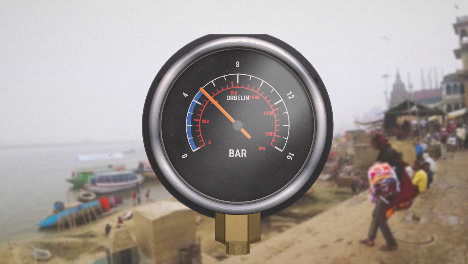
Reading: value=5 unit=bar
